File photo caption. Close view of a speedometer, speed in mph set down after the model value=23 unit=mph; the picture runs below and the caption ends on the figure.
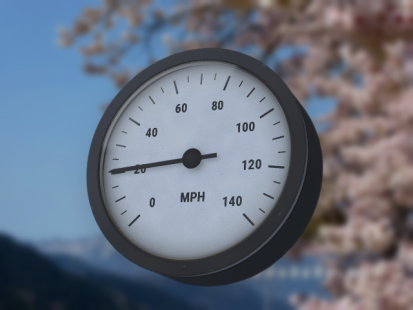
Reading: value=20 unit=mph
